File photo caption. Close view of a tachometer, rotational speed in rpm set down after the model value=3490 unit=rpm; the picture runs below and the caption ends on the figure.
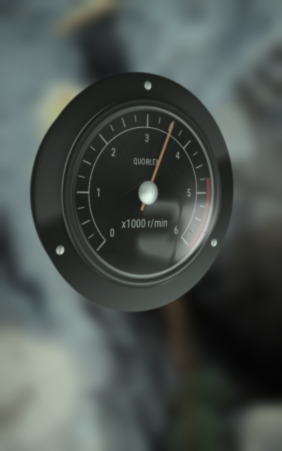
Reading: value=3500 unit=rpm
